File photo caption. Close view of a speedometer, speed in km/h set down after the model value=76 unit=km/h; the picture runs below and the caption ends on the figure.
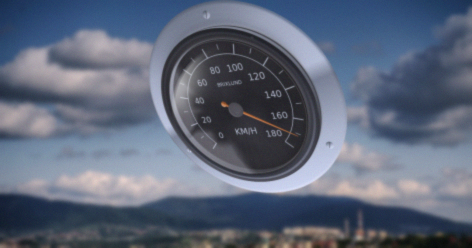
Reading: value=170 unit=km/h
